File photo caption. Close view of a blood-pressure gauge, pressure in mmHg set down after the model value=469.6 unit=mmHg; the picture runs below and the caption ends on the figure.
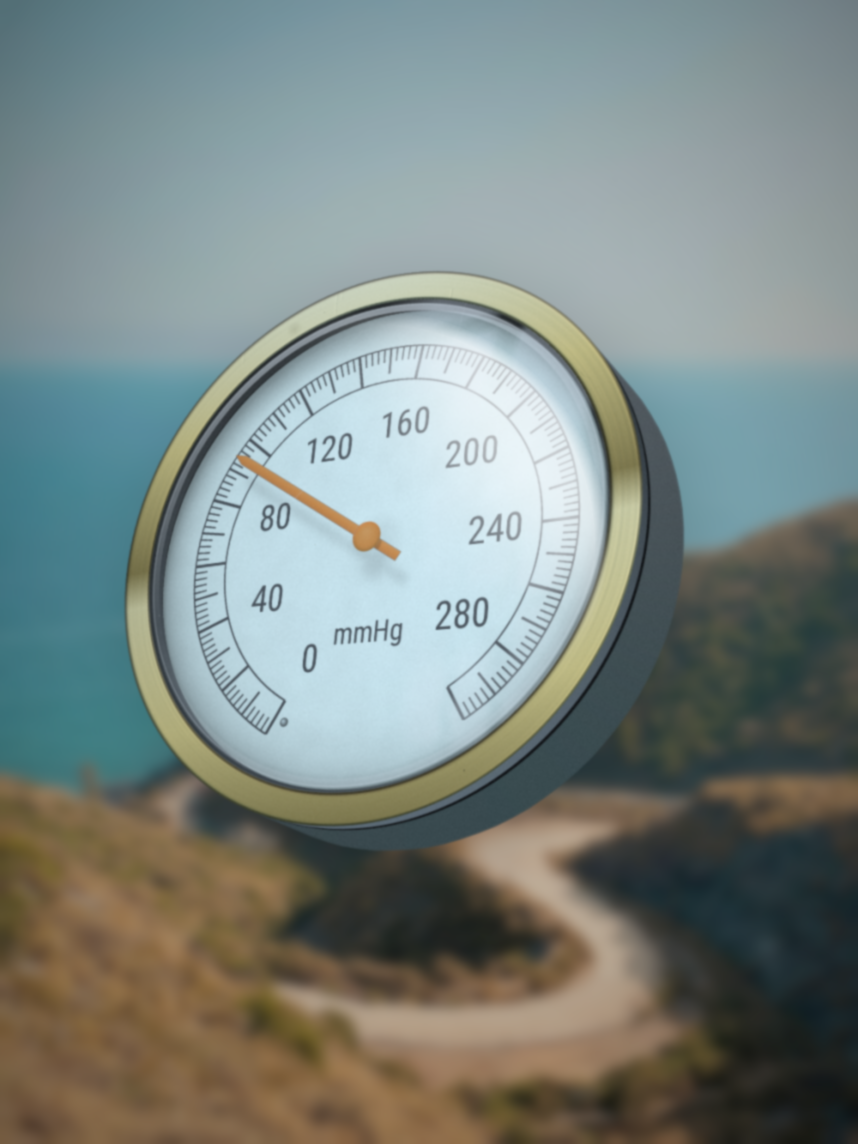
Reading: value=94 unit=mmHg
